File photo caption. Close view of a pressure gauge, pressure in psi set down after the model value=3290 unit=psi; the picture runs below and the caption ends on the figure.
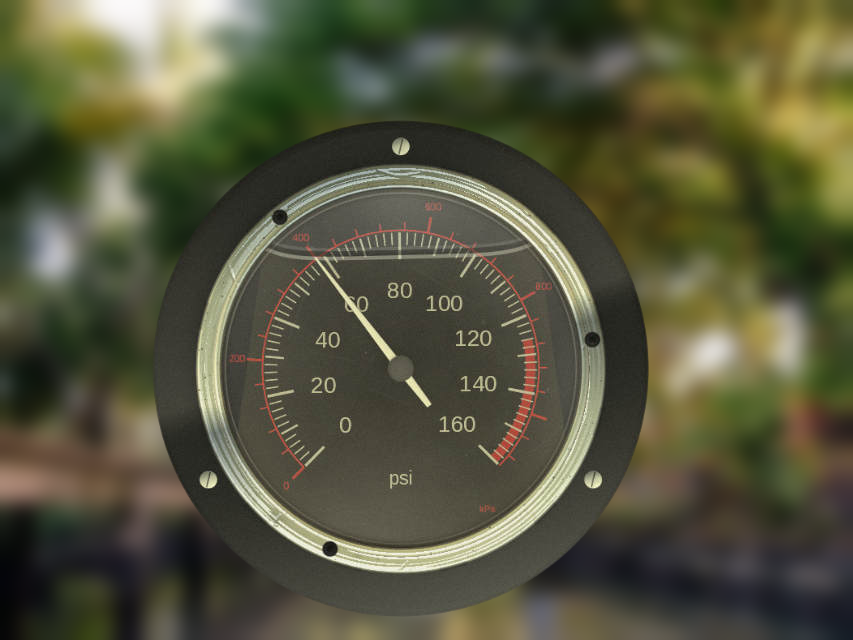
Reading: value=58 unit=psi
